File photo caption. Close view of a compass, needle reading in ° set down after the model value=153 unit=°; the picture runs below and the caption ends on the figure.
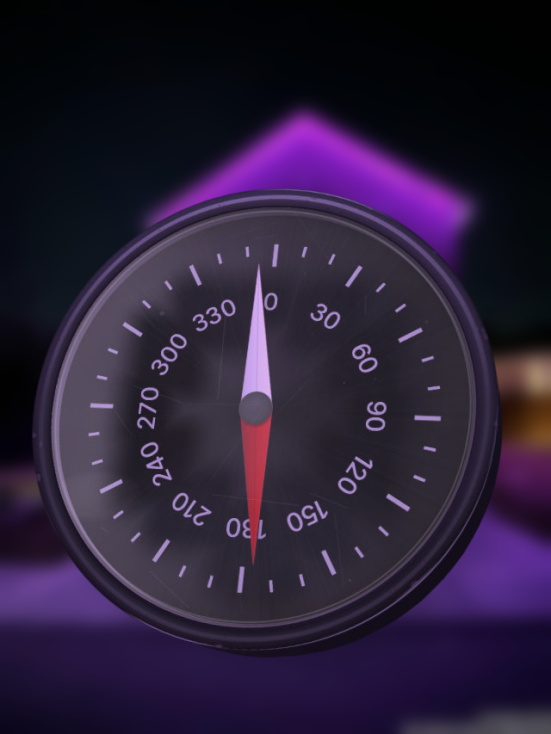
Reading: value=175 unit=°
